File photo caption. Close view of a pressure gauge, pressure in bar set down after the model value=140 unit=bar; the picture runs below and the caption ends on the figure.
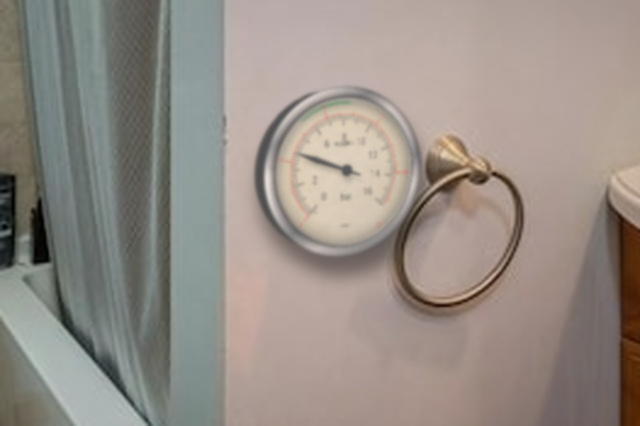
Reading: value=4 unit=bar
